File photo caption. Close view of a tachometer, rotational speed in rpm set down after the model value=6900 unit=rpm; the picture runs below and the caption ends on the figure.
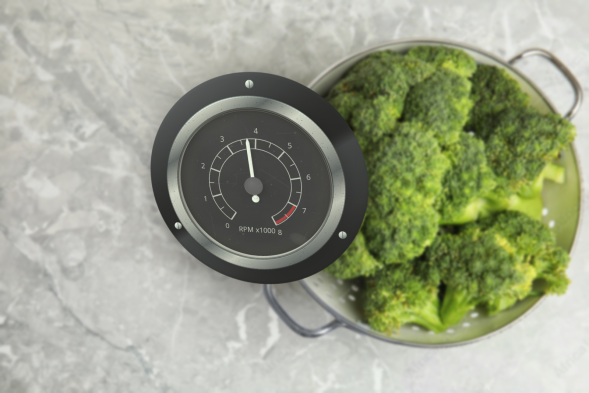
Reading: value=3750 unit=rpm
